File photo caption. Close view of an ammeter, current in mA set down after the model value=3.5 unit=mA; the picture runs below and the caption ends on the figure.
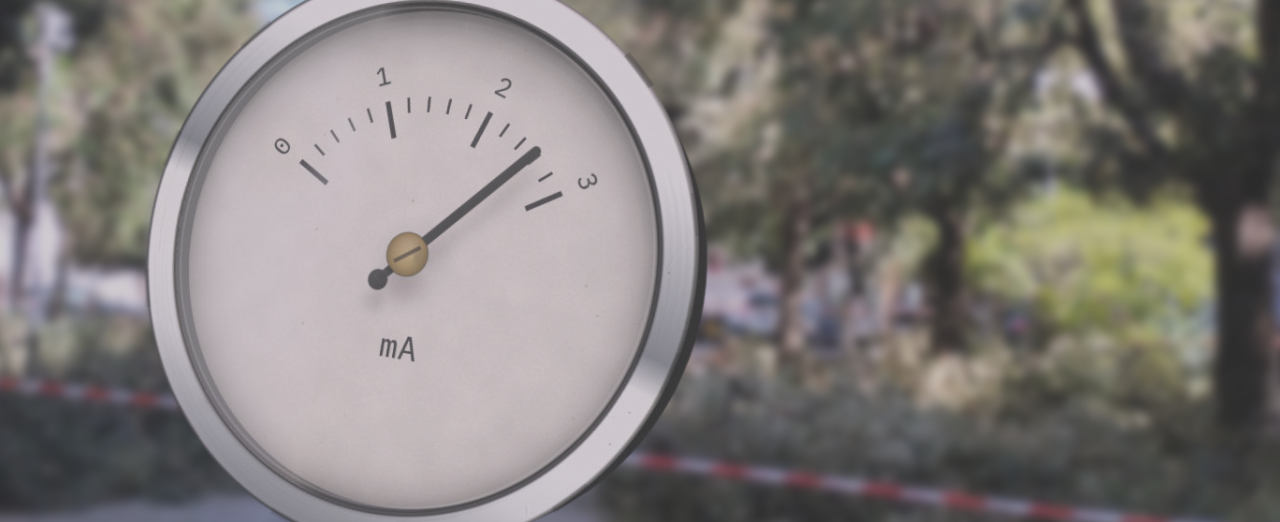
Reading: value=2.6 unit=mA
